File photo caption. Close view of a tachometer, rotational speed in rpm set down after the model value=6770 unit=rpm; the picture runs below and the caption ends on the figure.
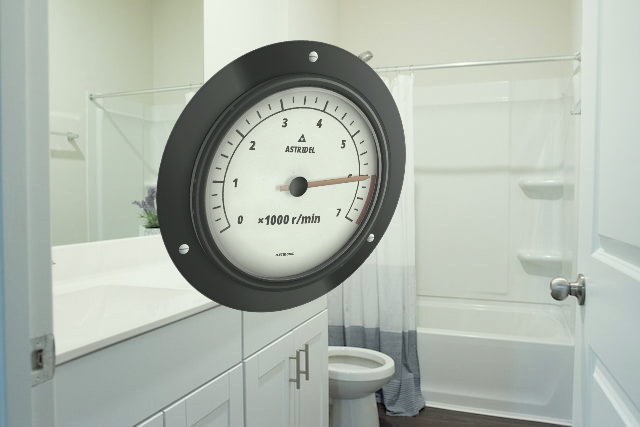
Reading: value=6000 unit=rpm
